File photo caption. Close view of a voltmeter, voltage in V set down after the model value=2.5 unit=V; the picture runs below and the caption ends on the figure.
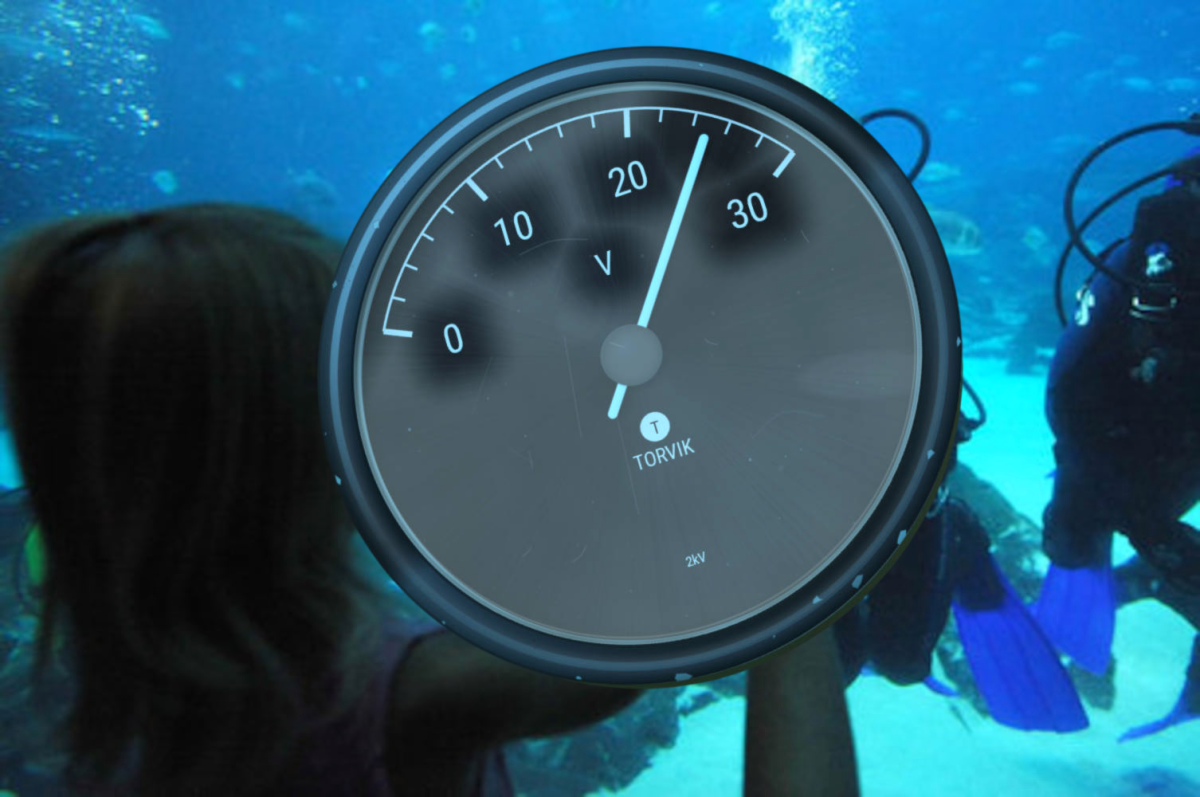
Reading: value=25 unit=V
